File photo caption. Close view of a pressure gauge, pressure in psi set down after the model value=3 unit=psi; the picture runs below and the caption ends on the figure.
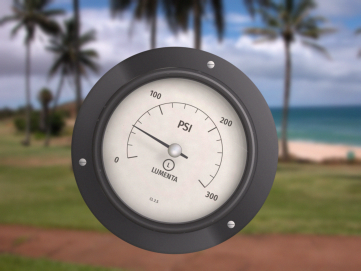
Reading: value=50 unit=psi
